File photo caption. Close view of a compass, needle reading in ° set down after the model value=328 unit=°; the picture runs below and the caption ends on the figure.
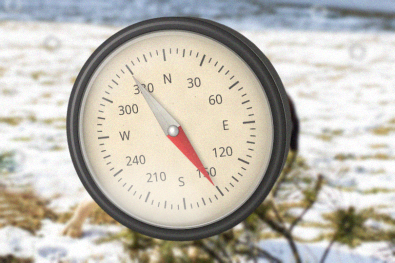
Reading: value=150 unit=°
